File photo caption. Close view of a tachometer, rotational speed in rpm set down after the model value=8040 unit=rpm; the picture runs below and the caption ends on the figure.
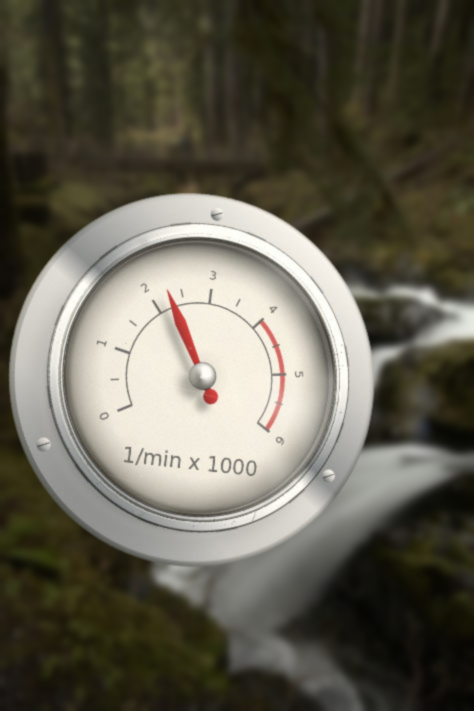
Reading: value=2250 unit=rpm
